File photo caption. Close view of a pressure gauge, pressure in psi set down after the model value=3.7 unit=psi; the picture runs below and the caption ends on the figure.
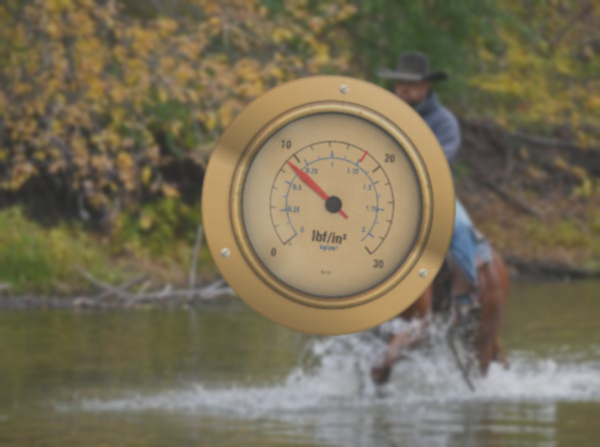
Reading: value=9 unit=psi
